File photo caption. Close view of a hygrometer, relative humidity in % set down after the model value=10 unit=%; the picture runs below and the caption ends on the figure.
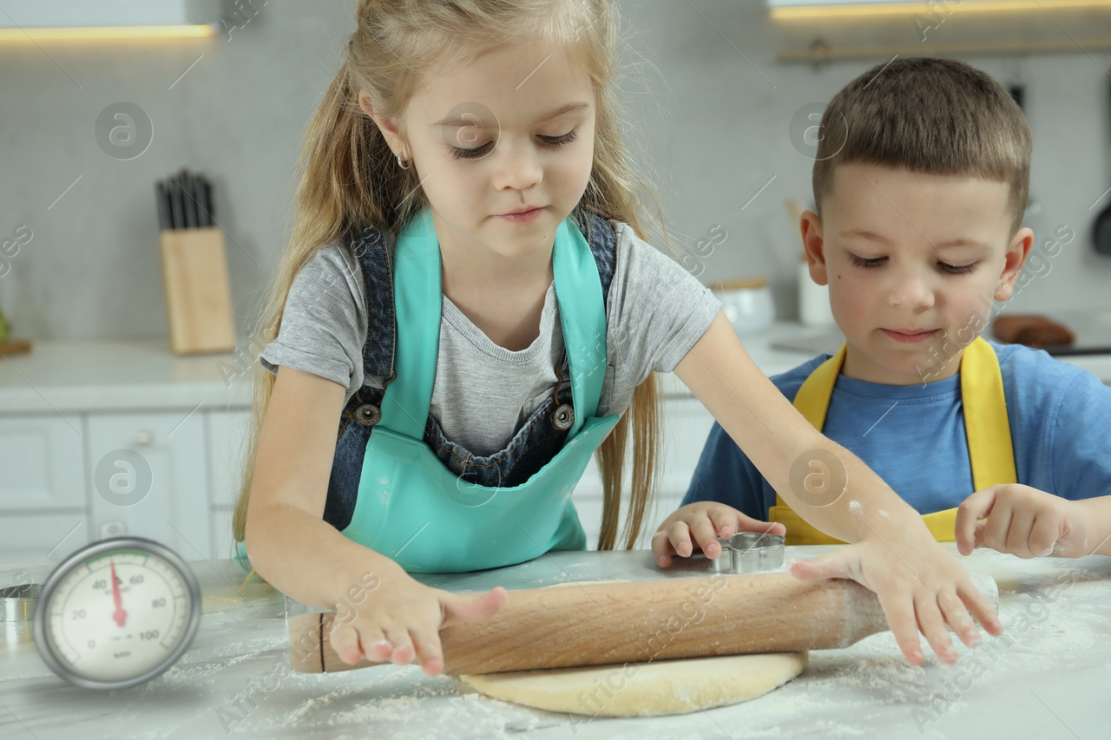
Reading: value=48 unit=%
